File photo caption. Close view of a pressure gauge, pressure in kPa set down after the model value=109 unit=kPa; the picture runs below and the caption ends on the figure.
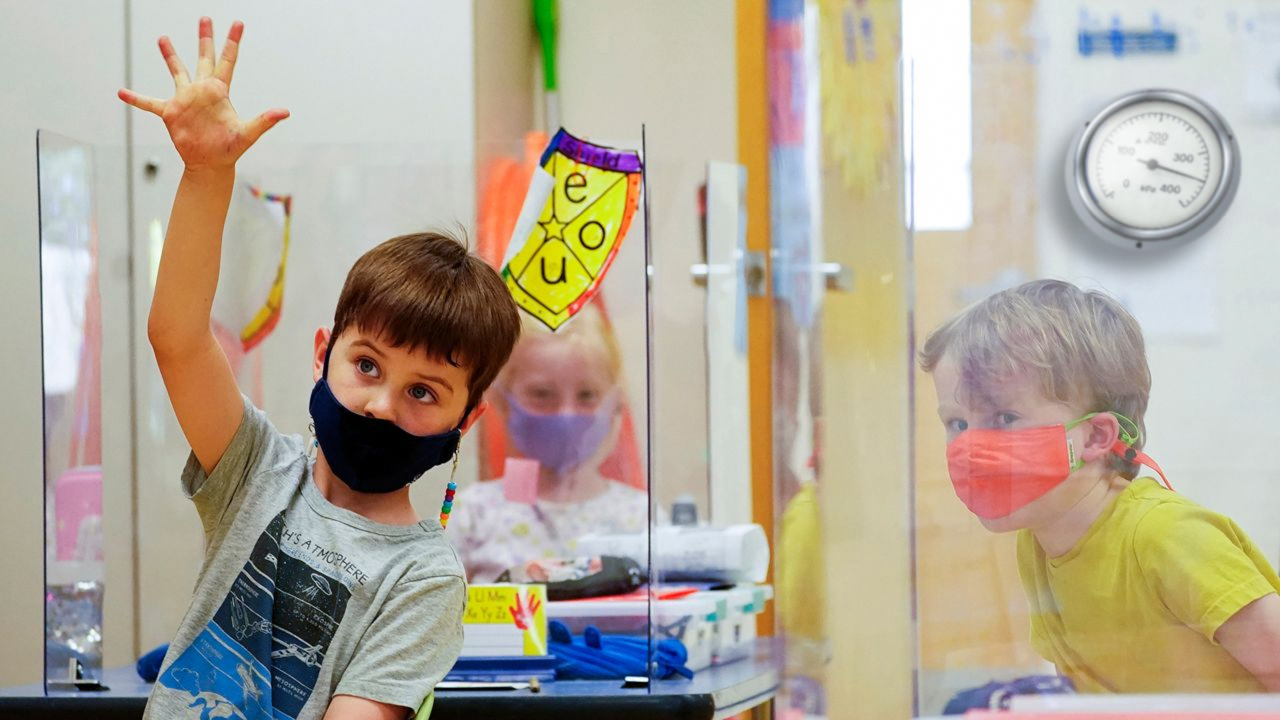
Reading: value=350 unit=kPa
